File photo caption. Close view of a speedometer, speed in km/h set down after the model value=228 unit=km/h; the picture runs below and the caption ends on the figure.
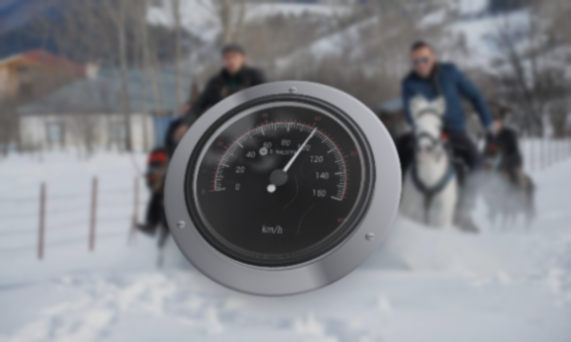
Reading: value=100 unit=km/h
